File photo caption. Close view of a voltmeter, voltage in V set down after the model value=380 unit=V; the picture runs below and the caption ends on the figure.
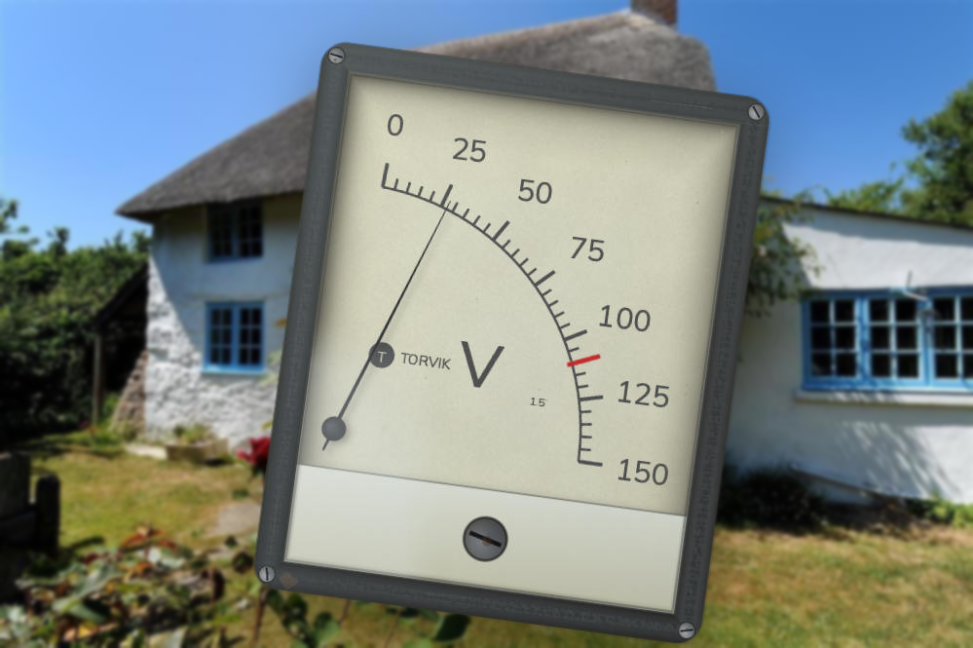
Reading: value=27.5 unit=V
